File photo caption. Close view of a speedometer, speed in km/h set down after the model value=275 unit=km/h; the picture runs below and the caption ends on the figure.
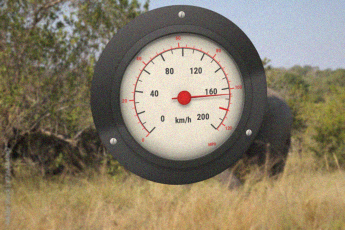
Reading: value=165 unit=km/h
